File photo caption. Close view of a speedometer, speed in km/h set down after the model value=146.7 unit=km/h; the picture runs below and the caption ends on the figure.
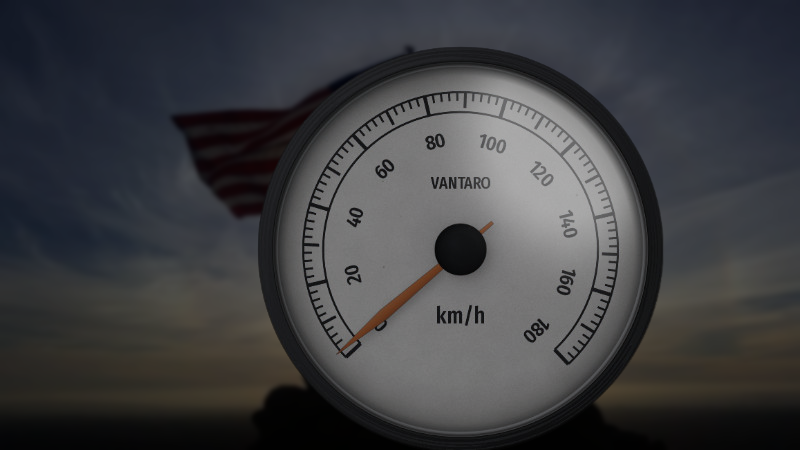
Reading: value=2 unit=km/h
